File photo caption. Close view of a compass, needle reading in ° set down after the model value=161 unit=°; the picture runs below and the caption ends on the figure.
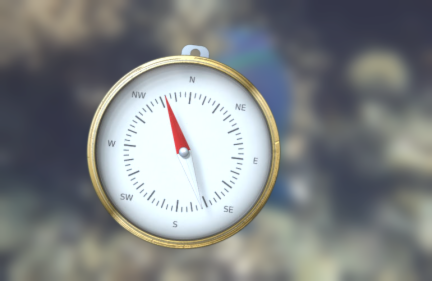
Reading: value=335 unit=°
